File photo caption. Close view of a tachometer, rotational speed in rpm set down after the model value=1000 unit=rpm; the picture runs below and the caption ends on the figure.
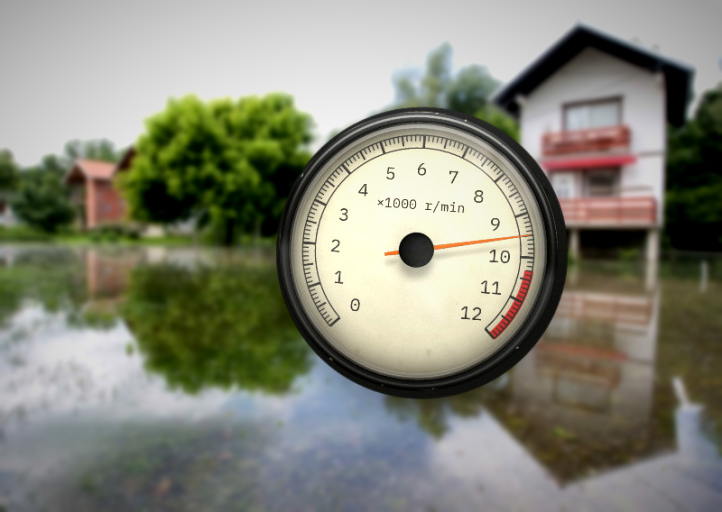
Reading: value=9500 unit=rpm
